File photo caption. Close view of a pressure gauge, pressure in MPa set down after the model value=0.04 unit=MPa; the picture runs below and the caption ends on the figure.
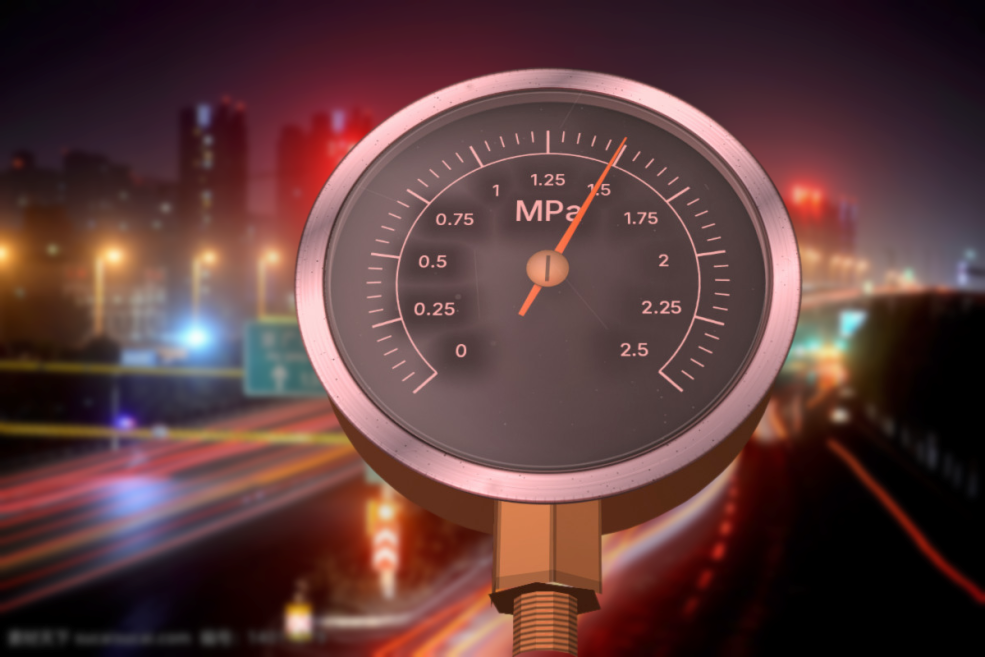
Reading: value=1.5 unit=MPa
